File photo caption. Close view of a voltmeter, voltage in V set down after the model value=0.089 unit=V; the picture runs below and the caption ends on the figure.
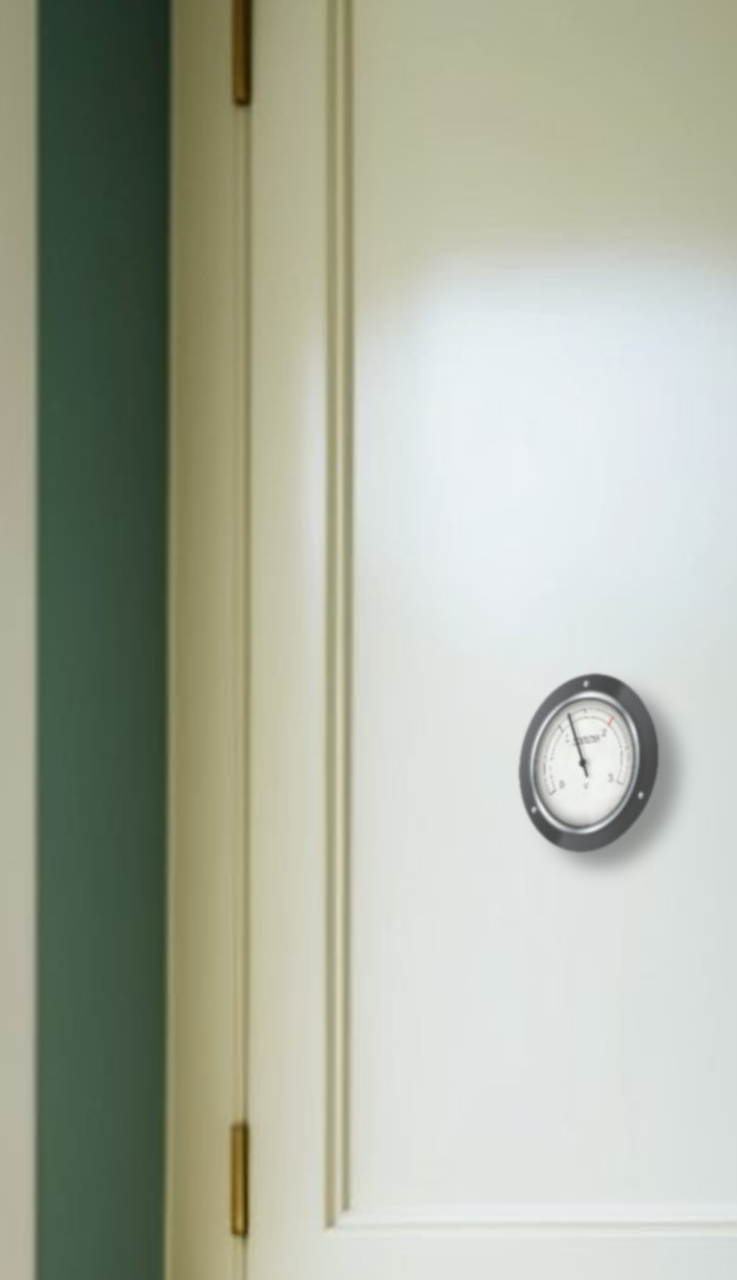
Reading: value=1.25 unit=V
